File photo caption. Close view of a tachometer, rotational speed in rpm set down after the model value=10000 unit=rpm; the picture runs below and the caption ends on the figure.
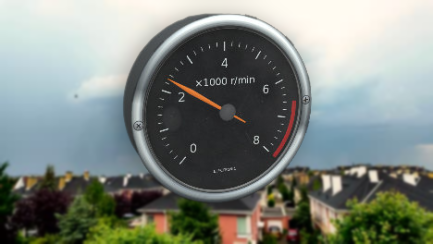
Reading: value=2300 unit=rpm
